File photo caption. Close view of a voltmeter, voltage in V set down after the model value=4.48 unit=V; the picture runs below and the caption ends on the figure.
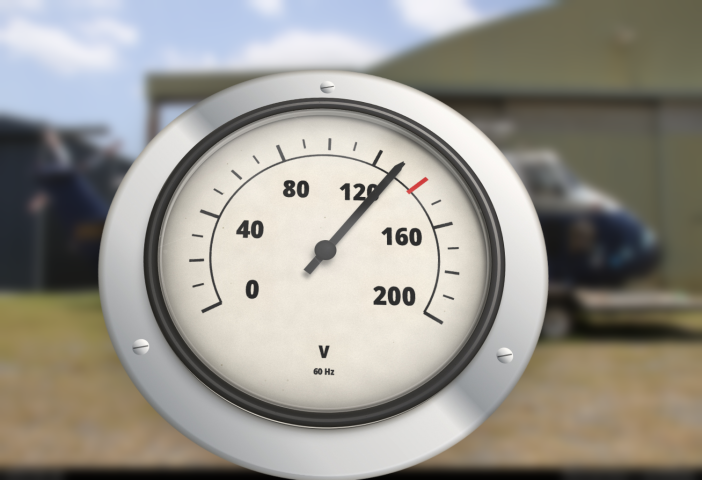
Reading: value=130 unit=V
